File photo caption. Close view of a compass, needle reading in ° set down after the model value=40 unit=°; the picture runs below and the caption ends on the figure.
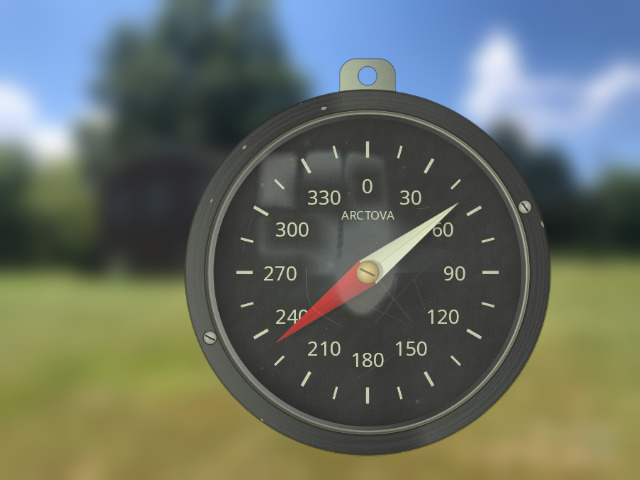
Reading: value=232.5 unit=°
